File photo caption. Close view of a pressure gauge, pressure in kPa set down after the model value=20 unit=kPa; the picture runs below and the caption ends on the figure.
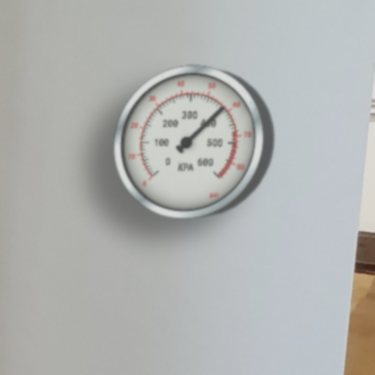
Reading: value=400 unit=kPa
